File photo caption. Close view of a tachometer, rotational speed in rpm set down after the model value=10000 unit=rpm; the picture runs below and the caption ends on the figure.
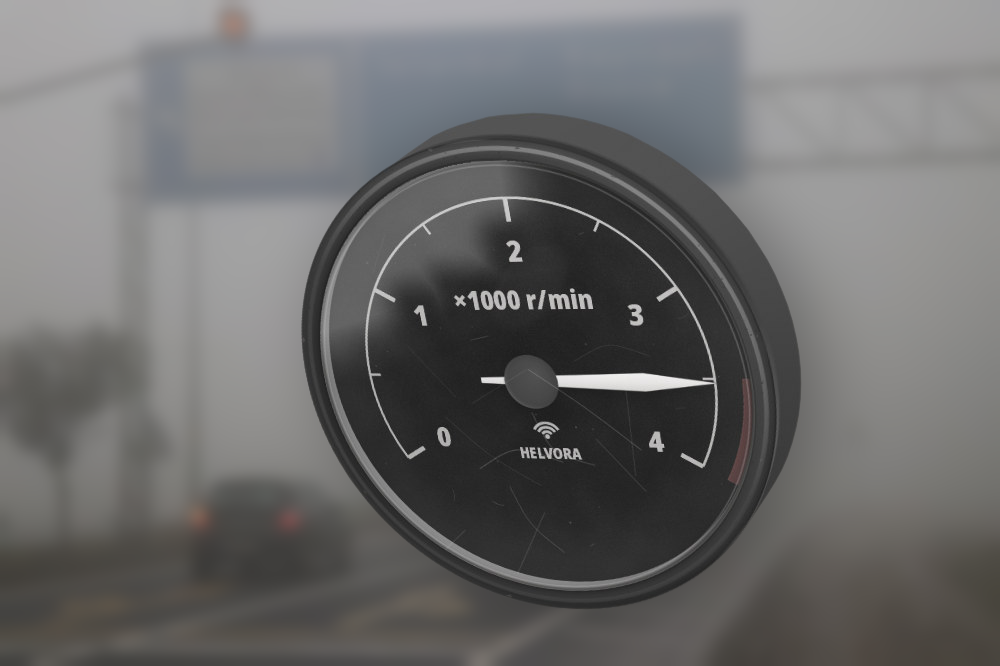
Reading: value=3500 unit=rpm
